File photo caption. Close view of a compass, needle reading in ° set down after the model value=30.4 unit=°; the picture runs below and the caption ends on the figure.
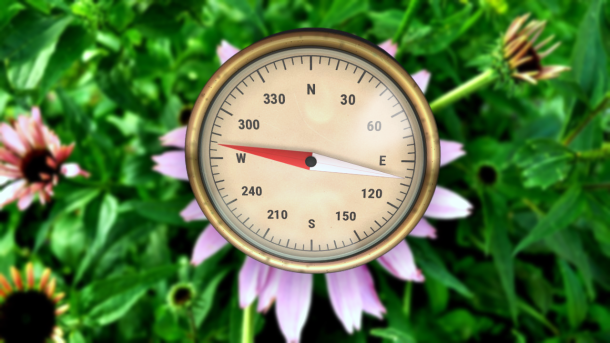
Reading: value=280 unit=°
